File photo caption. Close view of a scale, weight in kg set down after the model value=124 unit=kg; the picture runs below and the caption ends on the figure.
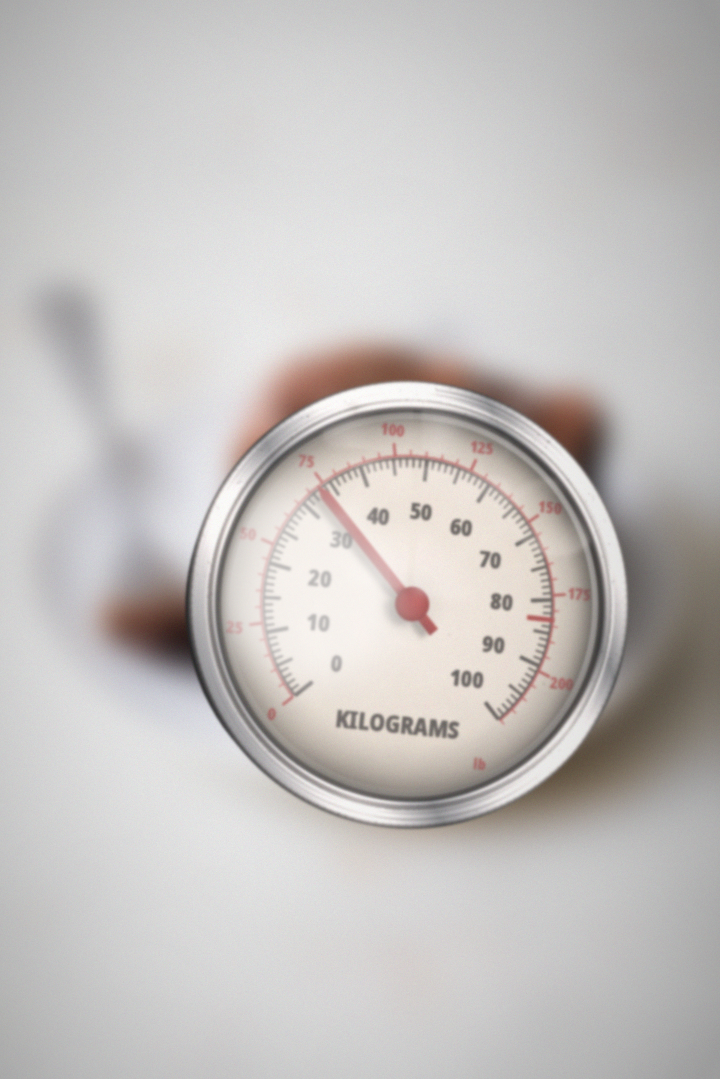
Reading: value=33 unit=kg
